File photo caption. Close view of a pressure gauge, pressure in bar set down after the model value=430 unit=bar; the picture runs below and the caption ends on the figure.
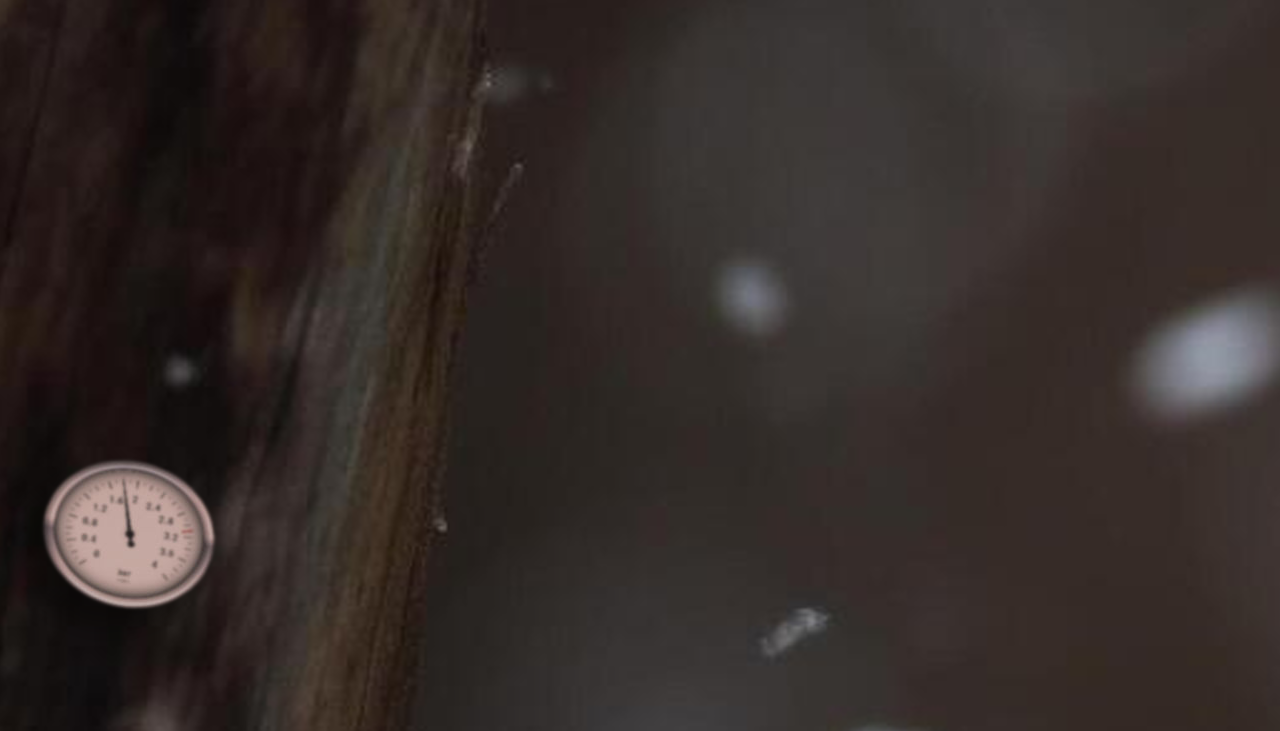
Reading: value=1.8 unit=bar
